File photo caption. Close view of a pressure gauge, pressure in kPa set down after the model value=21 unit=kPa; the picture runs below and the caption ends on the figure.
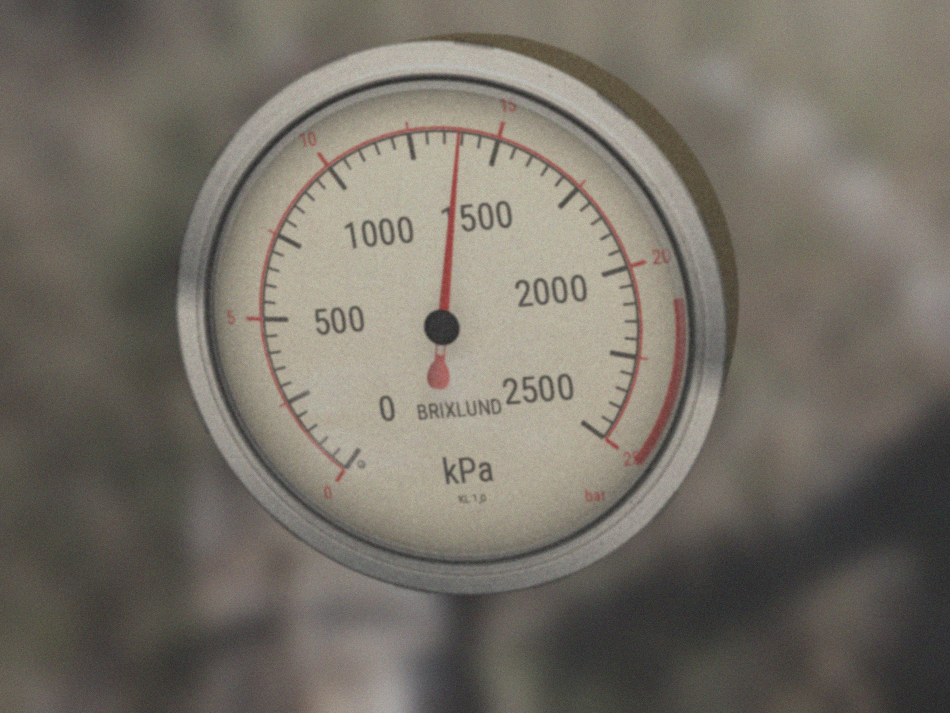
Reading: value=1400 unit=kPa
